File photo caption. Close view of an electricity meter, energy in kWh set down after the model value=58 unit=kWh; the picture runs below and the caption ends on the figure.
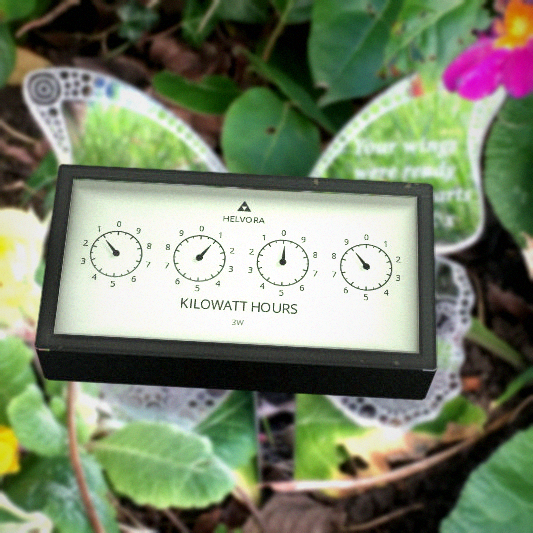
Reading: value=1099 unit=kWh
